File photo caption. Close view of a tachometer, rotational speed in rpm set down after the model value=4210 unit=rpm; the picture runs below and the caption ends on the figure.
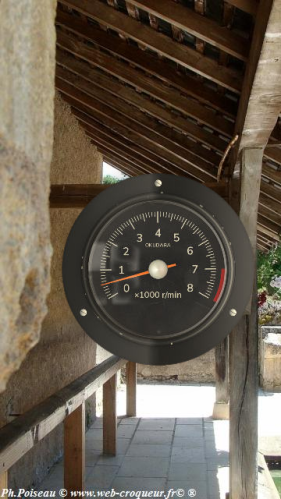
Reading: value=500 unit=rpm
